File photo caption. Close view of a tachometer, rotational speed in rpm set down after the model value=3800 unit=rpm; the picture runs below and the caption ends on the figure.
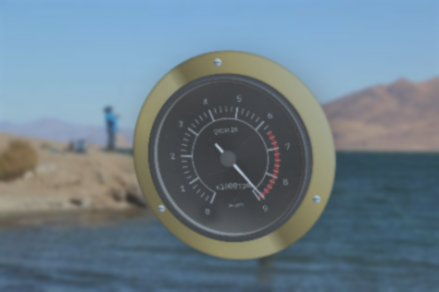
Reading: value=8800 unit=rpm
